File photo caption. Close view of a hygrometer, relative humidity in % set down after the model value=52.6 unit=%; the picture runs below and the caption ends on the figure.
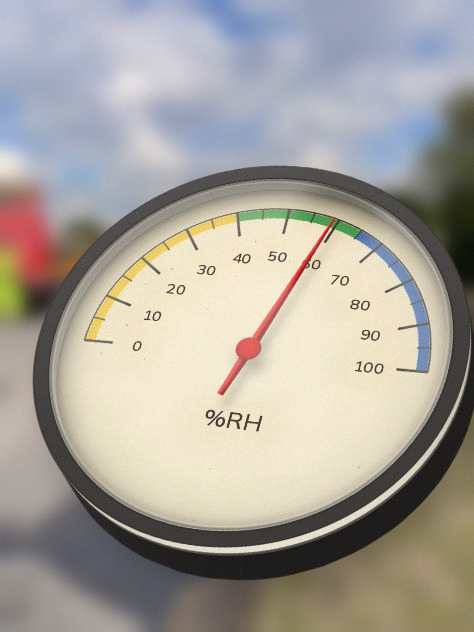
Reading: value=60 unit=%
